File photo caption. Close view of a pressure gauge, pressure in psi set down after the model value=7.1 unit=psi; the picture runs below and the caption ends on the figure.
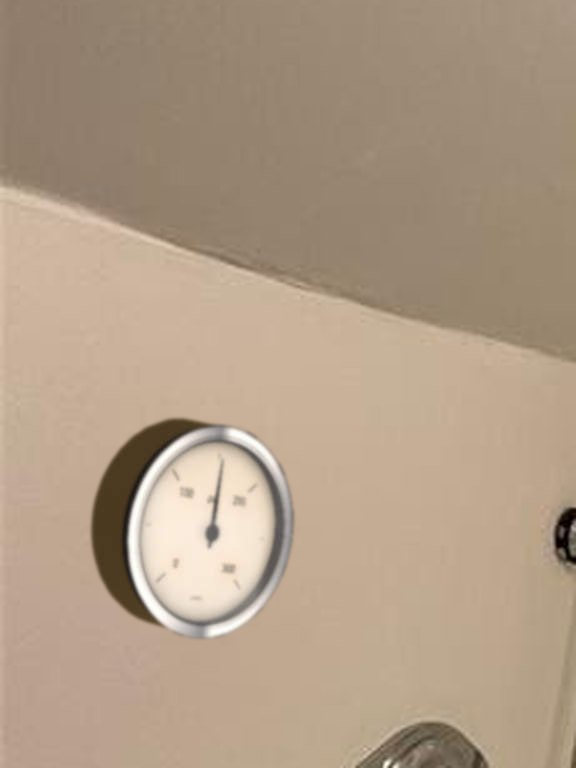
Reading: value=150 unit=psi
